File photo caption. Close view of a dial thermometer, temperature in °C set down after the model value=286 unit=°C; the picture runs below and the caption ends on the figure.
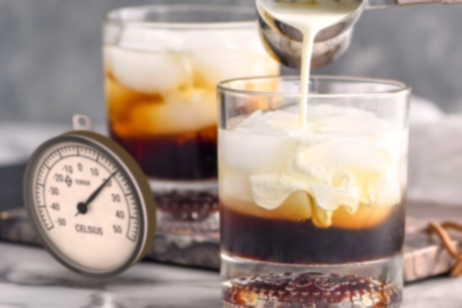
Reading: value=20 unit=°C
